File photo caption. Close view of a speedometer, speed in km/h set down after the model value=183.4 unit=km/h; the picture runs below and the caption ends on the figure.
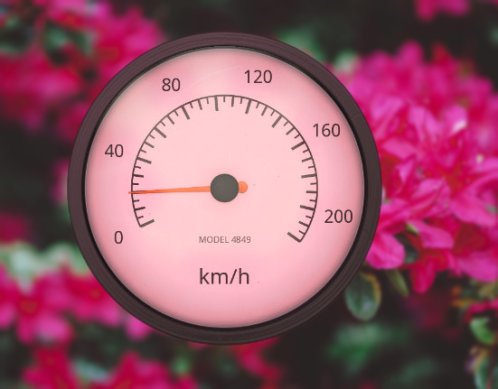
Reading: value=20 unit=km/h
